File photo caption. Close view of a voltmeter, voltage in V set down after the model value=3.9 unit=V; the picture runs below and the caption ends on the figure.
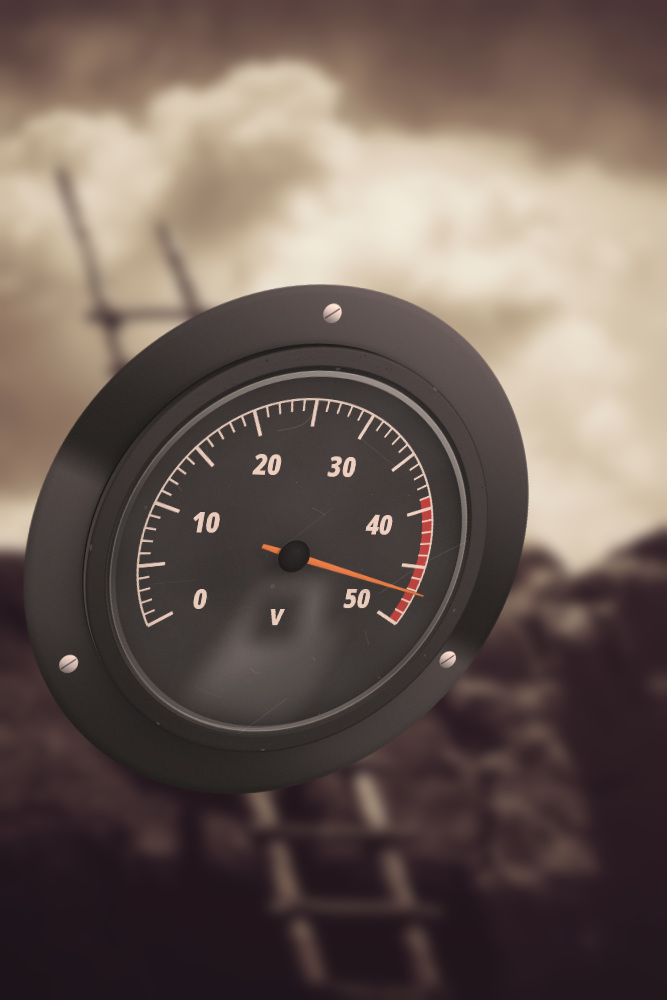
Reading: value=47 unit=V
